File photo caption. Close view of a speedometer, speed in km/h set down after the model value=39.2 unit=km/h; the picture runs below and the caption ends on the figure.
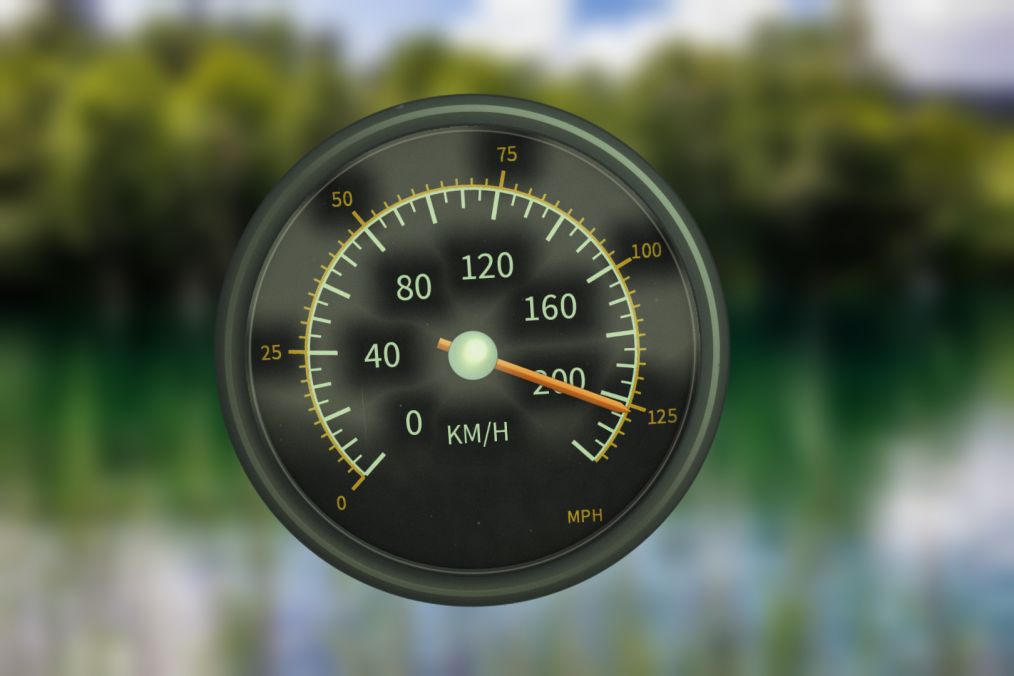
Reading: value=202.5 unit=km/h
